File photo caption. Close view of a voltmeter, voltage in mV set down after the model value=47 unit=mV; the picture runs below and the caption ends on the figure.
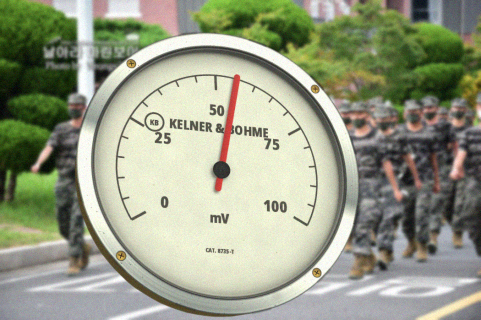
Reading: value=55 unit=mV
